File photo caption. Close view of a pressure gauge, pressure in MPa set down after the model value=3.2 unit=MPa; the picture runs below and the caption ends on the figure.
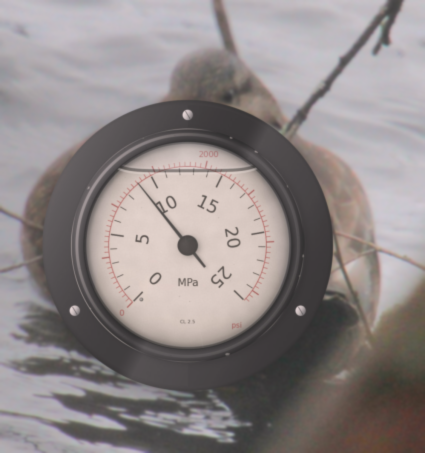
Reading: value=9 unit=MPa
